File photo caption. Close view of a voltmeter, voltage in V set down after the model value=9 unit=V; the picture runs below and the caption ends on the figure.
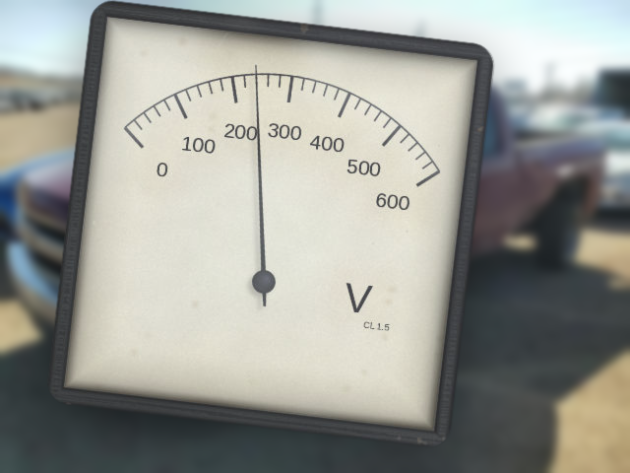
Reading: value=240 unit=V
